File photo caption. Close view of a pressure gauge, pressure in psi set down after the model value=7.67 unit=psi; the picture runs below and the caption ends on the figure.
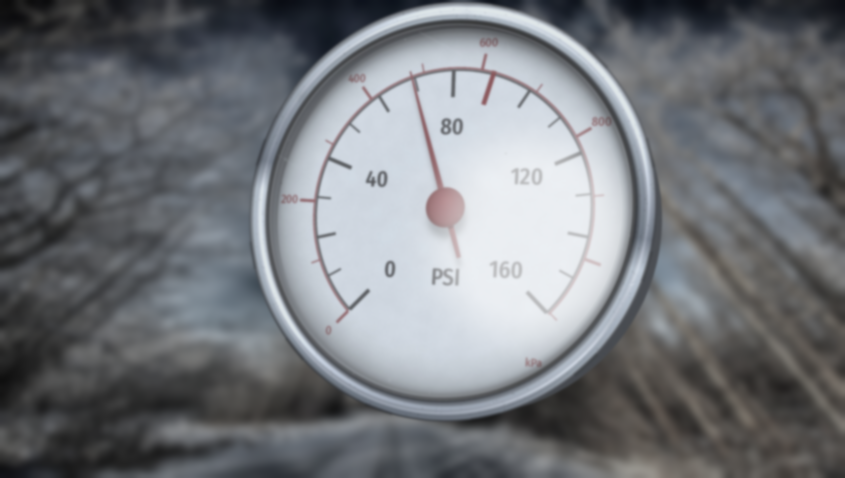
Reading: value=70 unit=psi
